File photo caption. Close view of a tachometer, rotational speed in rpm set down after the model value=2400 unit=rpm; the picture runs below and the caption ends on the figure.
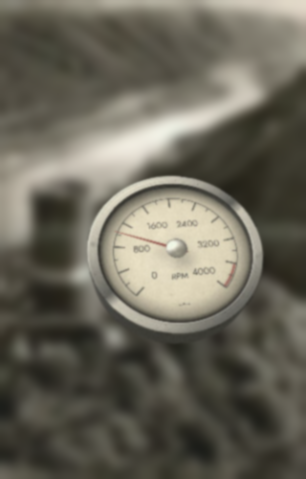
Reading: value=1000 unit=rpm
